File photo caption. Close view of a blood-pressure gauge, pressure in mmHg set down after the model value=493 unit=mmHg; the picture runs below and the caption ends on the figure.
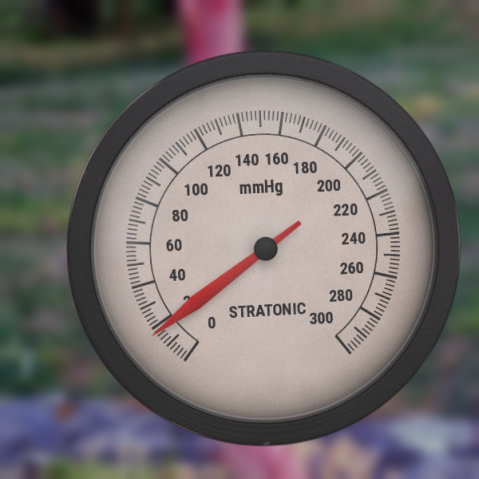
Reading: value=18 unit=mmHg
